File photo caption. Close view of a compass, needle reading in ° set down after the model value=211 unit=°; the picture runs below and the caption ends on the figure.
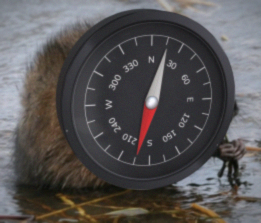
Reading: value=195 unit=°
